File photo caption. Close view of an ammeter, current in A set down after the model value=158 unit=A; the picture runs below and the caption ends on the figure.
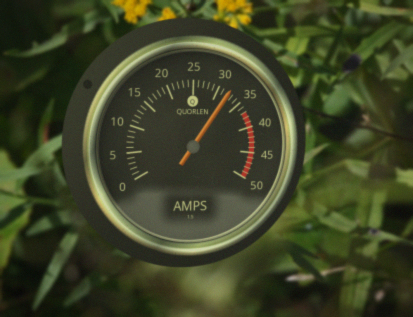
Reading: value=32 unit=A
